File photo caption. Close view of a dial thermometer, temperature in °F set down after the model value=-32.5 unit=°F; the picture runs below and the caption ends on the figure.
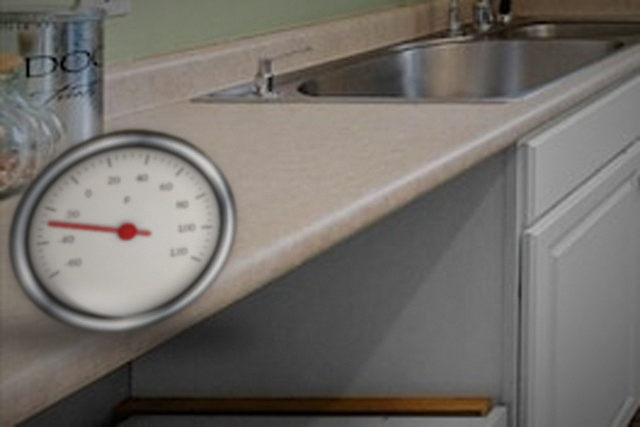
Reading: value=-28 unit=°F
